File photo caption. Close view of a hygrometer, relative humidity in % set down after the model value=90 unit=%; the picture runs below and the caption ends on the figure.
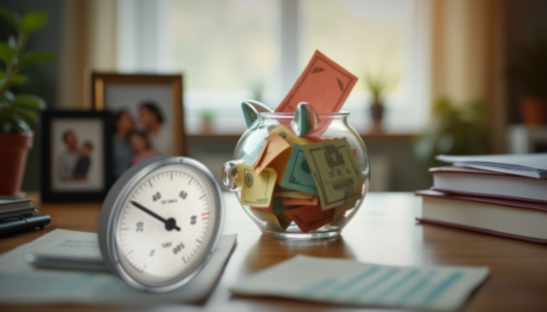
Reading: value=30 unit=%
